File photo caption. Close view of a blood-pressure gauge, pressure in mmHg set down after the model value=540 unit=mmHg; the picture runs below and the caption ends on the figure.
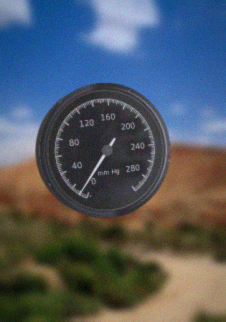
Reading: value=10 unit=mmHg
